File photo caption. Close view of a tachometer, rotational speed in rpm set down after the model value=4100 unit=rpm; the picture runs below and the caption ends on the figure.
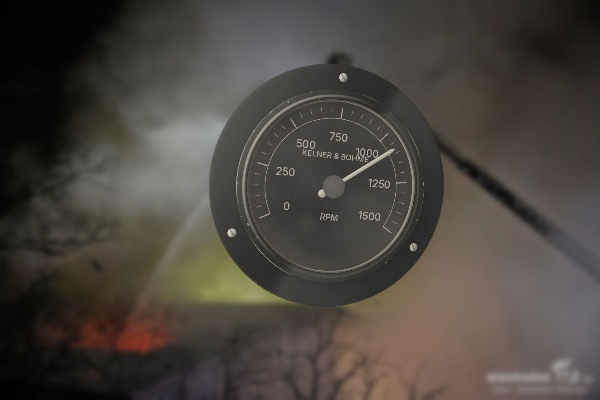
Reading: value=1075 unit=rpm
